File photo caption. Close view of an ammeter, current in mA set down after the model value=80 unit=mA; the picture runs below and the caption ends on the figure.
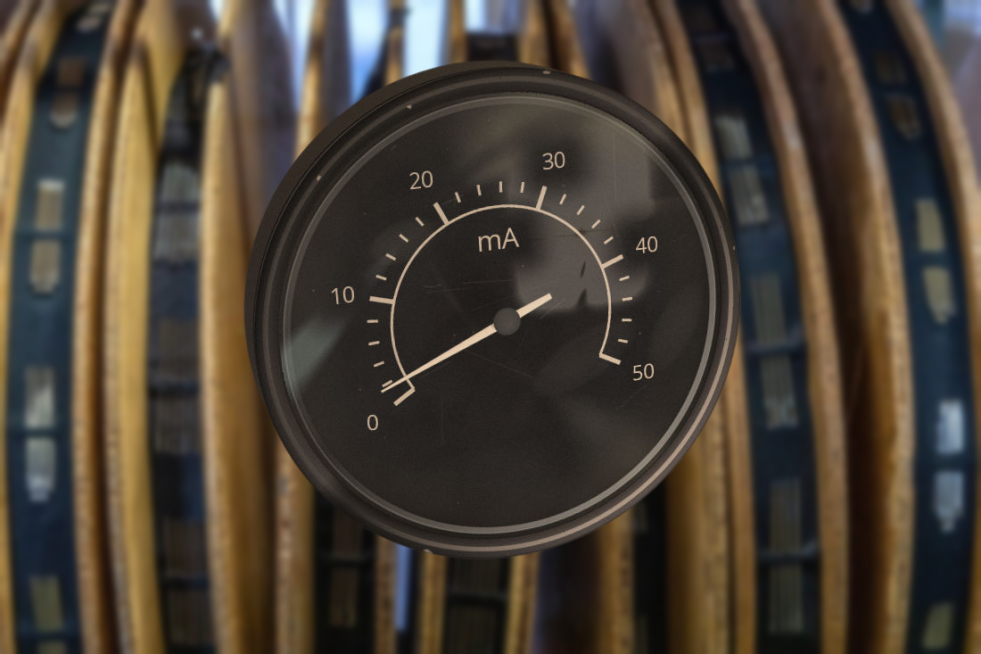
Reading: value=2 unit=mA
